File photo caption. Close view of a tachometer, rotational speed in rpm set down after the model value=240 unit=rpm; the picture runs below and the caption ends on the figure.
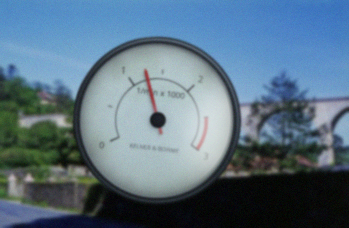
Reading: value=1250 unit=rpm
